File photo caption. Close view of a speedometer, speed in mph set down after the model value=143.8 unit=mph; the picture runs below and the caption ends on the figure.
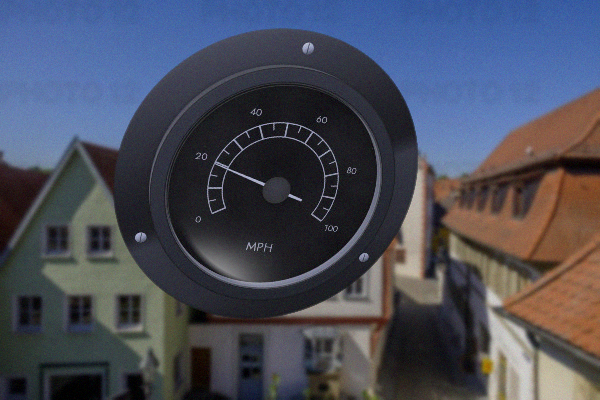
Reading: value=20 unit=mph
